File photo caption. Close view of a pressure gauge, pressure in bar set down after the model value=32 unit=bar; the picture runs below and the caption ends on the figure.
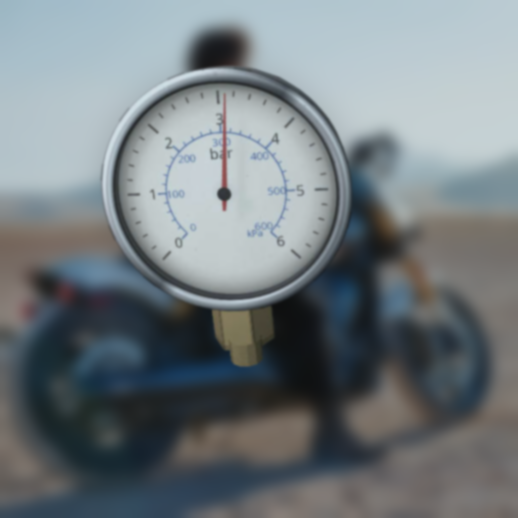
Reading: value=3.1 unit=bar
